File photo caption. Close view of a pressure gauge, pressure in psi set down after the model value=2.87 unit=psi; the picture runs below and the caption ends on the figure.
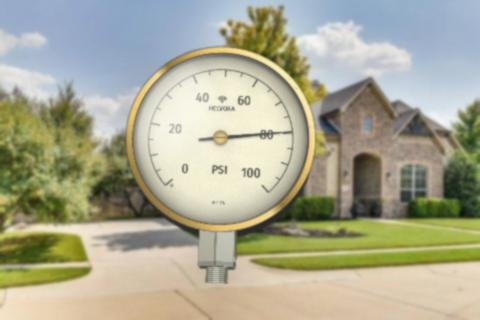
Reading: value=80 unit=psi
